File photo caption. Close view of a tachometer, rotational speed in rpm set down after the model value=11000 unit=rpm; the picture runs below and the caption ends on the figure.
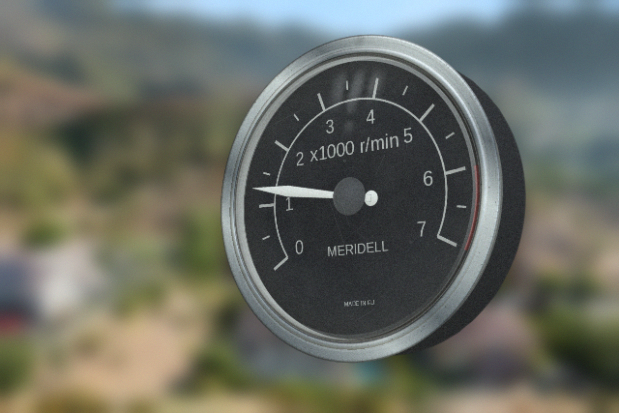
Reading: value=1250 unit=rpm
